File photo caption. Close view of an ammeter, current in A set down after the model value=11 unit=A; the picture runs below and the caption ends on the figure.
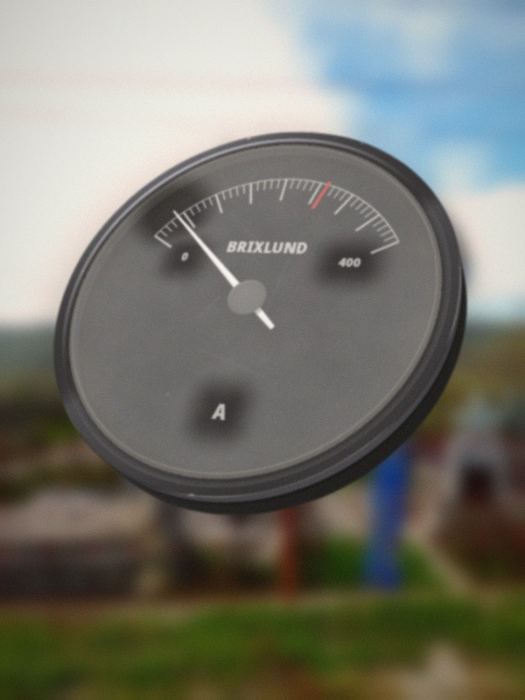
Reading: value=40 unit=A
